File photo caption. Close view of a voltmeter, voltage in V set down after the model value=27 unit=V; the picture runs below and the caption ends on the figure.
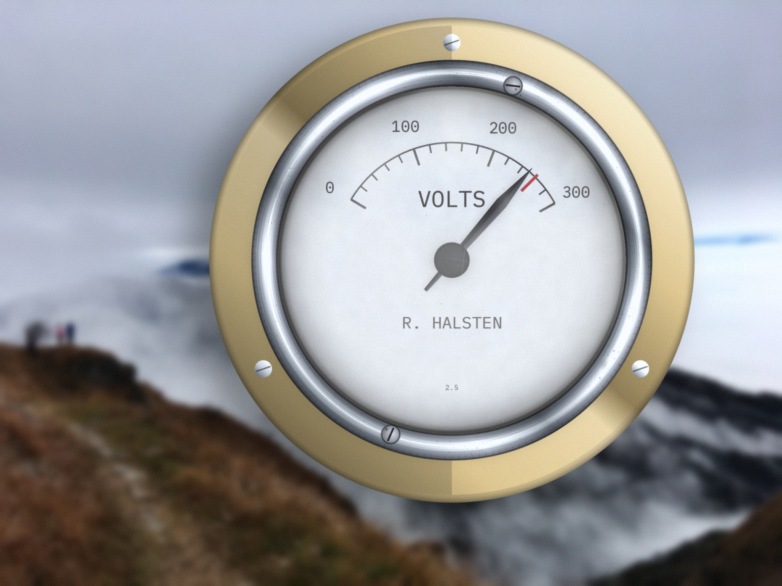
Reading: value=250 unit=V
